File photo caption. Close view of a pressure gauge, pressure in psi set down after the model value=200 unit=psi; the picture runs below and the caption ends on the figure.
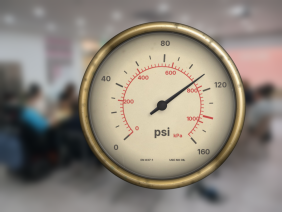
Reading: value=110 unit=psi
